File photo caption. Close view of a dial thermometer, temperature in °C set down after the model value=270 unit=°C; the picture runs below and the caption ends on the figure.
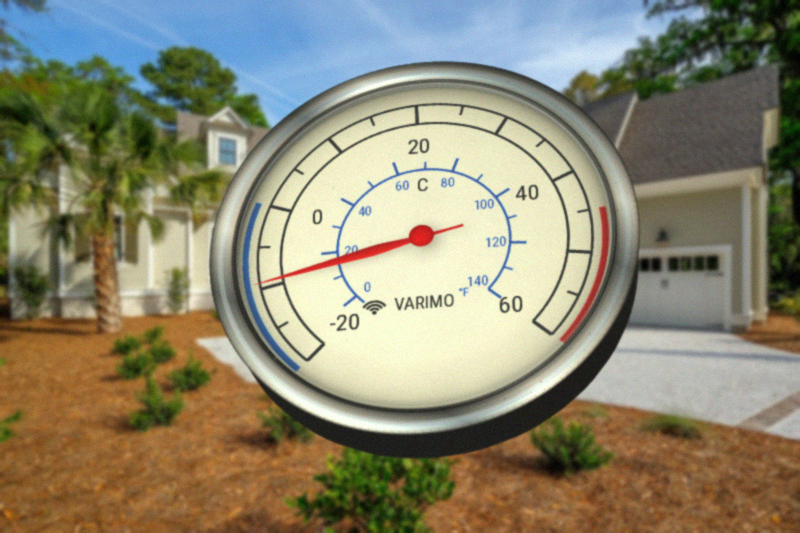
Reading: value=-10 unit=°C
